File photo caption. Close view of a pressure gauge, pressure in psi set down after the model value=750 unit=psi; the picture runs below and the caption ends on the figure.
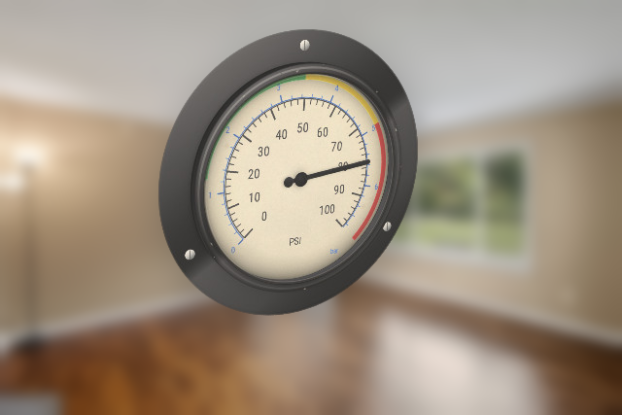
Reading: value=80 unit=psi
